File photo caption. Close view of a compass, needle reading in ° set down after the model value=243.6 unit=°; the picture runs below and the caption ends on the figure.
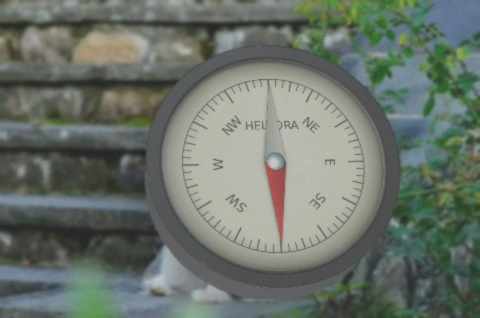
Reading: value=180 unit=°
